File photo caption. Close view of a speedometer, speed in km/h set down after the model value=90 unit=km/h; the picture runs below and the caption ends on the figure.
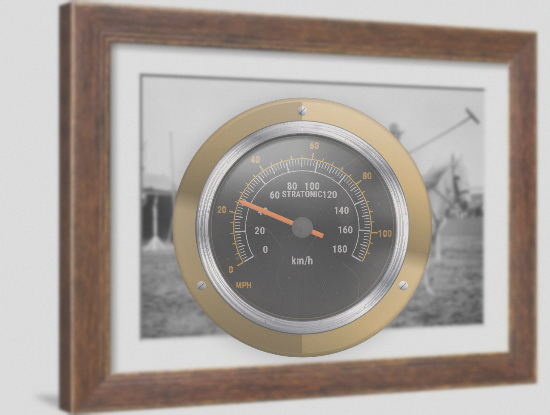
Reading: value=40 unit=km/h
